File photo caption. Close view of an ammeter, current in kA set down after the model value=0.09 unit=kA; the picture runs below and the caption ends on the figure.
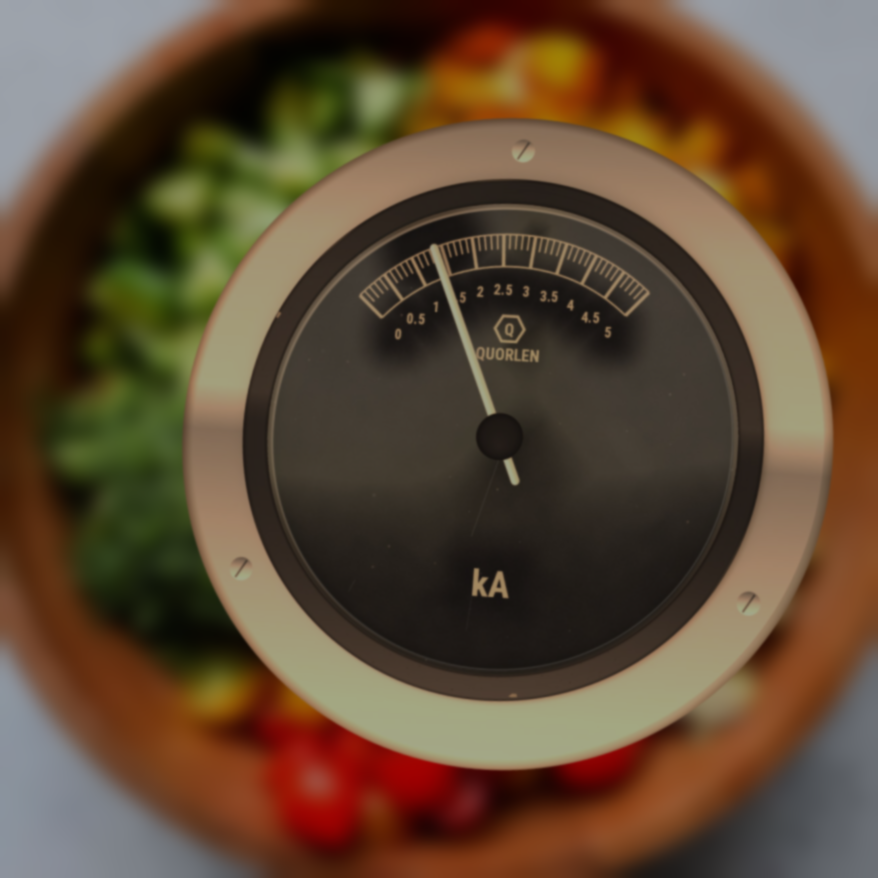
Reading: value=1.4 unit=kA
